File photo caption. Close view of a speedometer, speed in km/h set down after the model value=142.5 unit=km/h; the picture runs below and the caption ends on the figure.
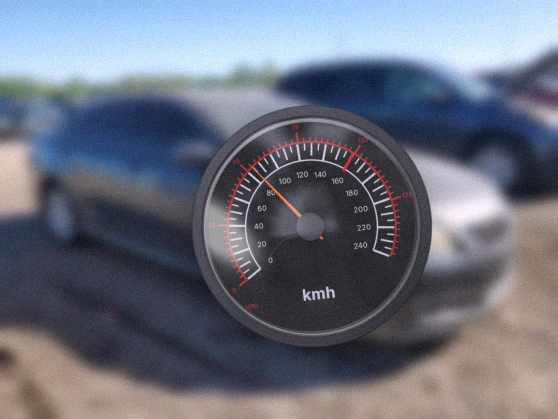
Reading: value=85 unit=km/h
